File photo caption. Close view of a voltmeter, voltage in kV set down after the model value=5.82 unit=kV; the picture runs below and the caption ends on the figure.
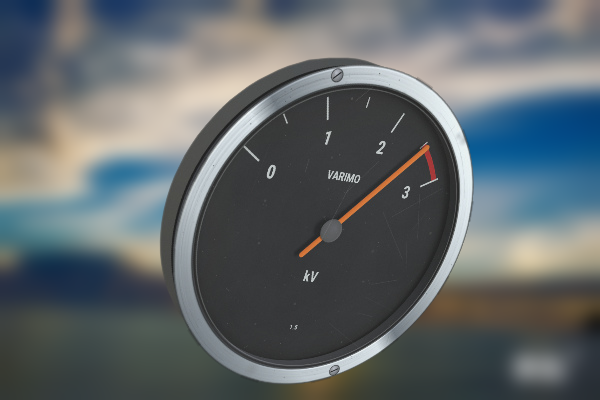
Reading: value=2.5 unit=kV
